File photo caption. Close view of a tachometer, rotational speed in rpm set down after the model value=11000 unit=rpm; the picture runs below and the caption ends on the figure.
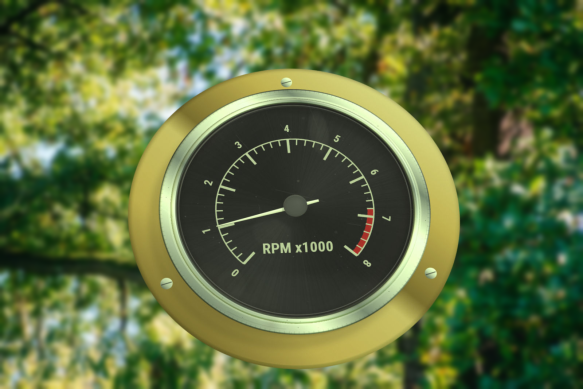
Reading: value=1000 unit=rpm
